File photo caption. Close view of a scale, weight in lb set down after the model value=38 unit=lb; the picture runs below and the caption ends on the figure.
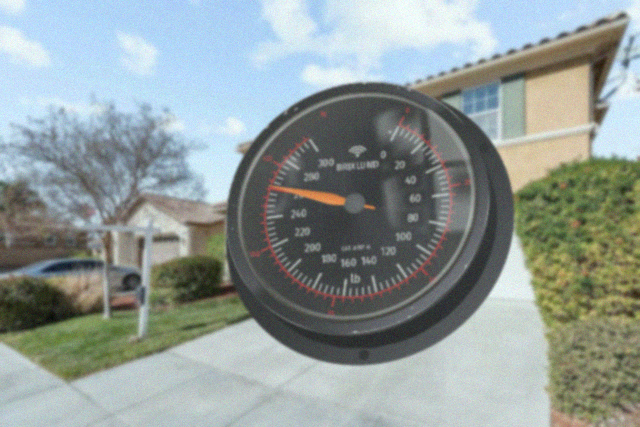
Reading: value=260 unit=lb
